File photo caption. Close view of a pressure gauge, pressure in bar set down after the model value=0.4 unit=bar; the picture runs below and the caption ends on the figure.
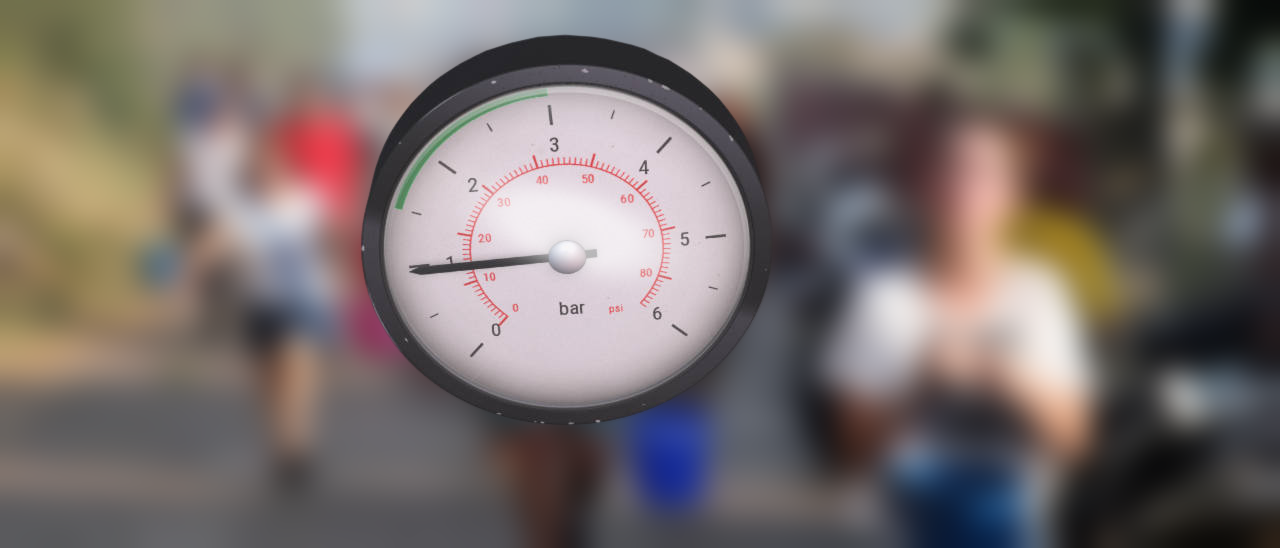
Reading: value=1 unit=bar
